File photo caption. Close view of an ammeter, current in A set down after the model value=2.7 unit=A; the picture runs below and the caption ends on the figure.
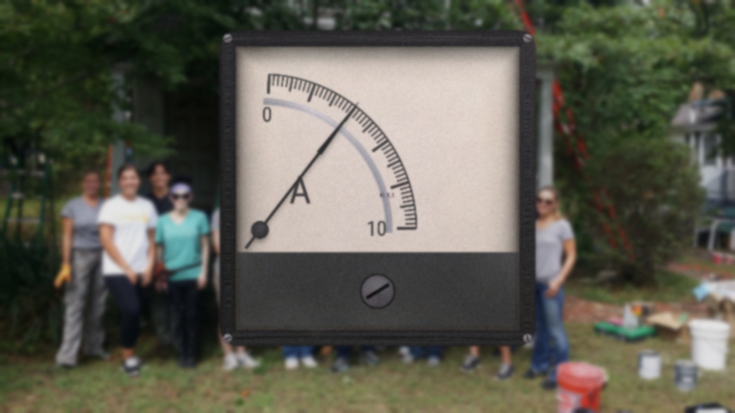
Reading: value=4 unit=A
